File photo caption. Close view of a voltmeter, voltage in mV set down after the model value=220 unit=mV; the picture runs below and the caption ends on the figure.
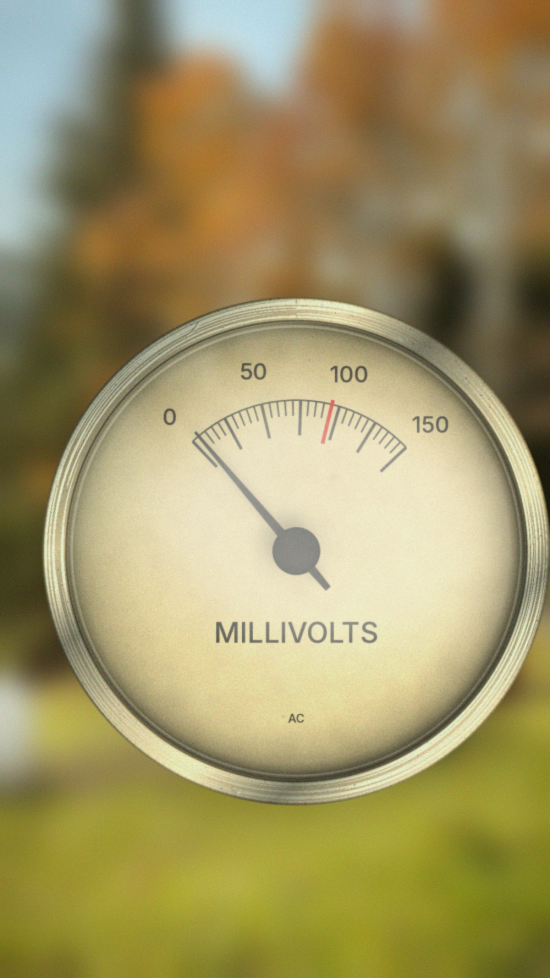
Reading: value=5 unit=mV
